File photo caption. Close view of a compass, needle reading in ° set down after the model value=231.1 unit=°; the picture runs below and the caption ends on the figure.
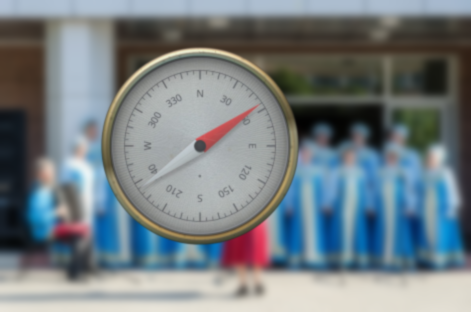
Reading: value=55 unit=°
